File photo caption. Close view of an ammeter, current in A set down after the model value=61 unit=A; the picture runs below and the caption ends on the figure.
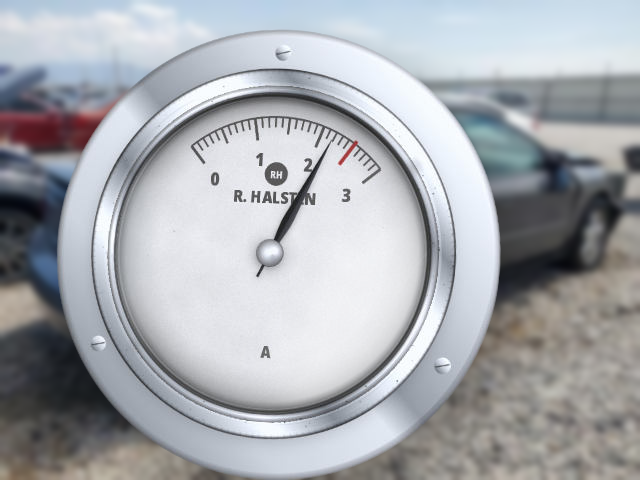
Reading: value=2.2 unit=A
